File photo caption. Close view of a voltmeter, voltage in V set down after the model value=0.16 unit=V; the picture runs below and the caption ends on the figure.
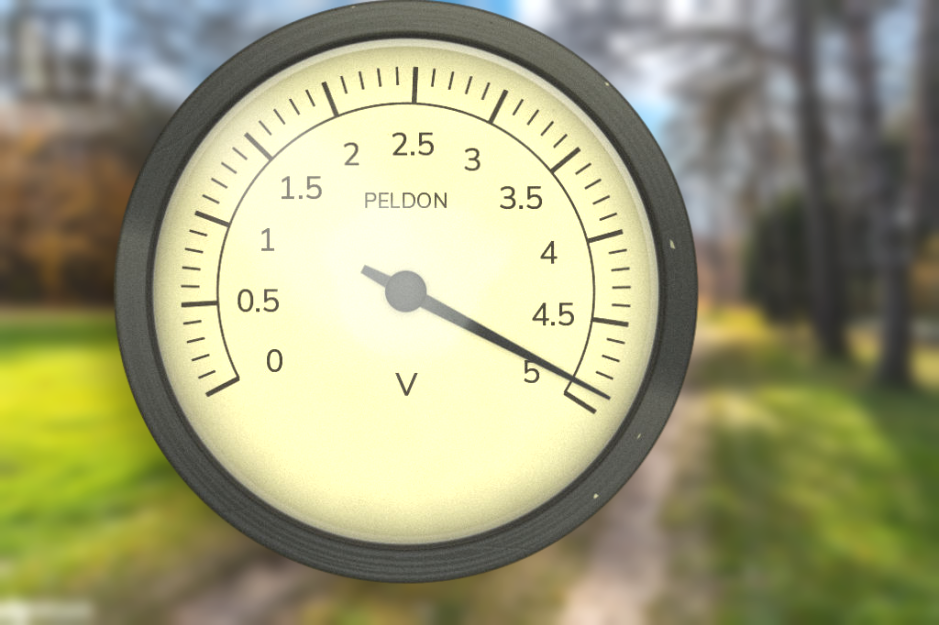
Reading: value=4.9 unit=V
